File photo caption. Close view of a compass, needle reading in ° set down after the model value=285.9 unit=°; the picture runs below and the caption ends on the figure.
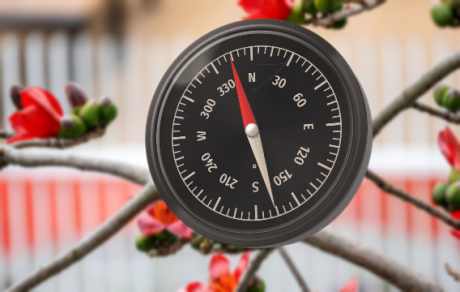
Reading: value=345 unit=°
